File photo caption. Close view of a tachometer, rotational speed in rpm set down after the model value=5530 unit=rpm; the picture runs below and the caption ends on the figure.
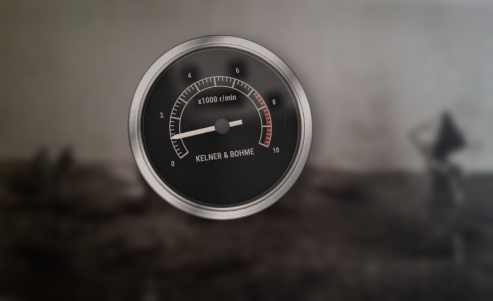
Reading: value=1000 unit=rpm
